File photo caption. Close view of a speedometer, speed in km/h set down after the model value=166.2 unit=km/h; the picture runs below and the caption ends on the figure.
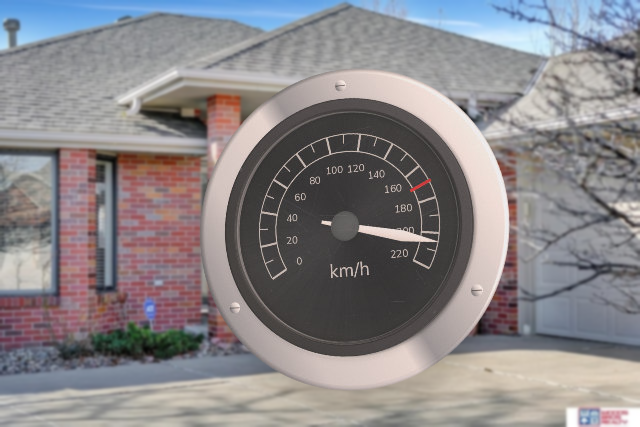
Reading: value=205 unit=km/h
